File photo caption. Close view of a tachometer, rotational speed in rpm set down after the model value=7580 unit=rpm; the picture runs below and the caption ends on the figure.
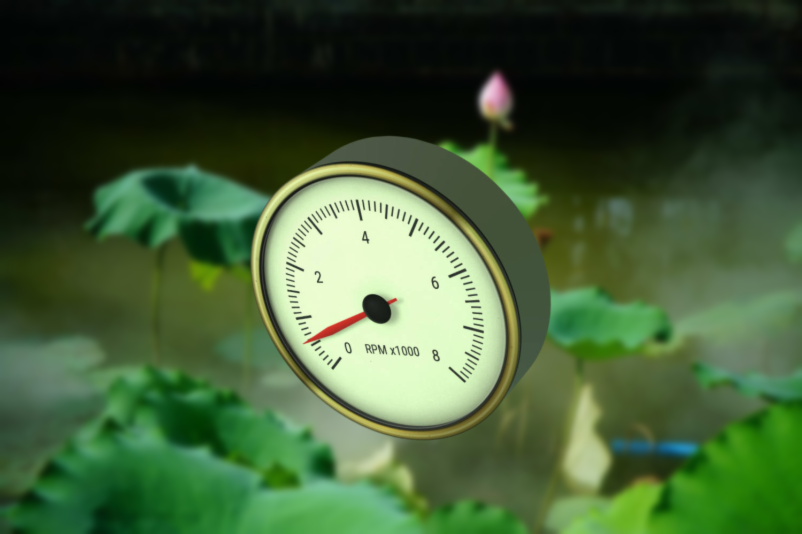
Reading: value=600 unit=rpm
